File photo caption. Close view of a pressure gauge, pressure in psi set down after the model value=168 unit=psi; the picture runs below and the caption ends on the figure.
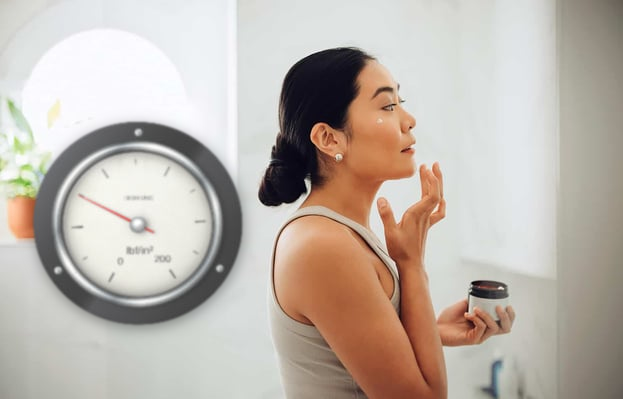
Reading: value=60 unit=psi
